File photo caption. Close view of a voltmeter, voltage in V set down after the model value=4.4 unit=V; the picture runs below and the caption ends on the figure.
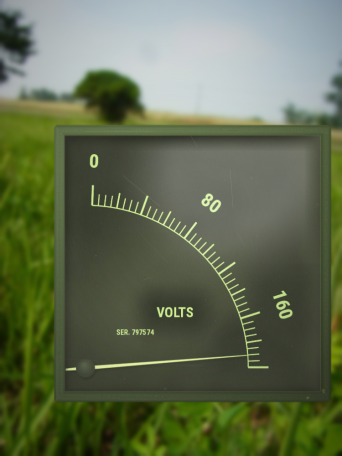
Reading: value=190 unit=V
